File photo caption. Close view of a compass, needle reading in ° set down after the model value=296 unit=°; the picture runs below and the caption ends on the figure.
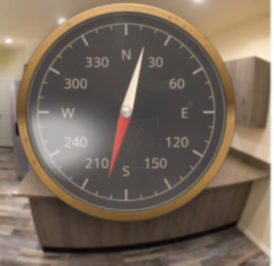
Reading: value=195 unit=°
